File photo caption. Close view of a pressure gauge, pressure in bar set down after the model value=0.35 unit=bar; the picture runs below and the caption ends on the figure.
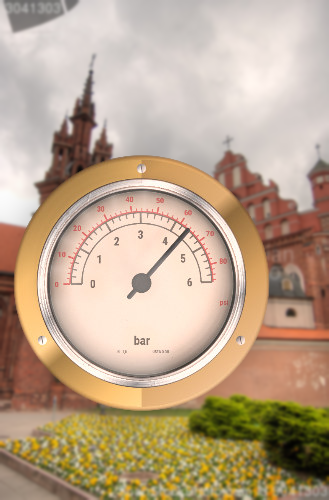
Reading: value=4.4 unit=bar
